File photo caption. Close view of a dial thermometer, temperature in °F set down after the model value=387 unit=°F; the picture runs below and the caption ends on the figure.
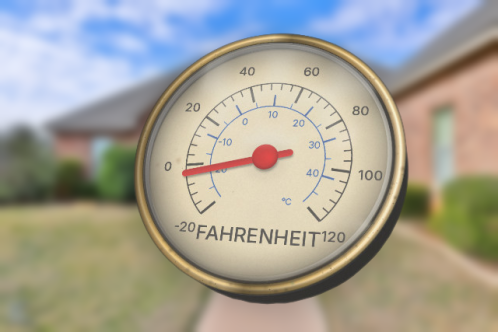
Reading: value=-4 unit=°F
